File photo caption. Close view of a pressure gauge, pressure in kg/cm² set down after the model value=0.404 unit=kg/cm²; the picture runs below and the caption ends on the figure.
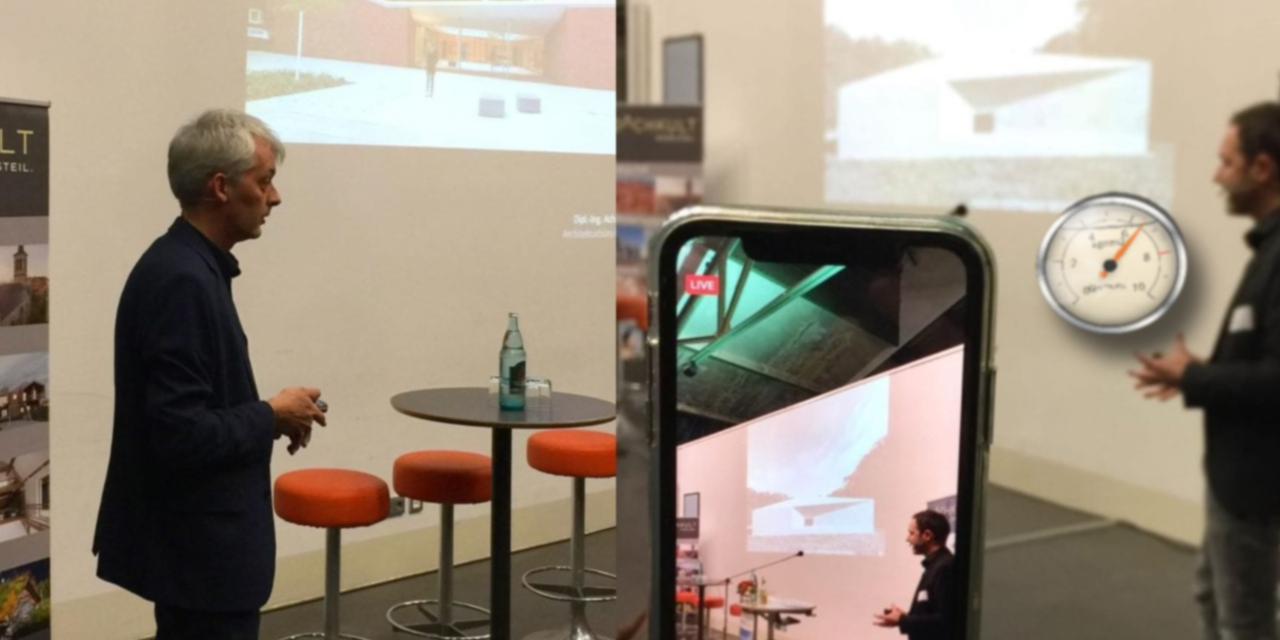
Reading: value=6.5 unit=kg/cm²
